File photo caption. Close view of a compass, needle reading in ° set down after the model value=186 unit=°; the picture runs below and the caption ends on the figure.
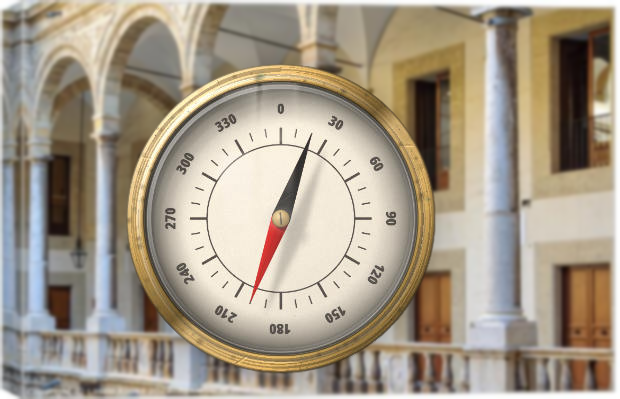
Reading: value=200 unit=°
